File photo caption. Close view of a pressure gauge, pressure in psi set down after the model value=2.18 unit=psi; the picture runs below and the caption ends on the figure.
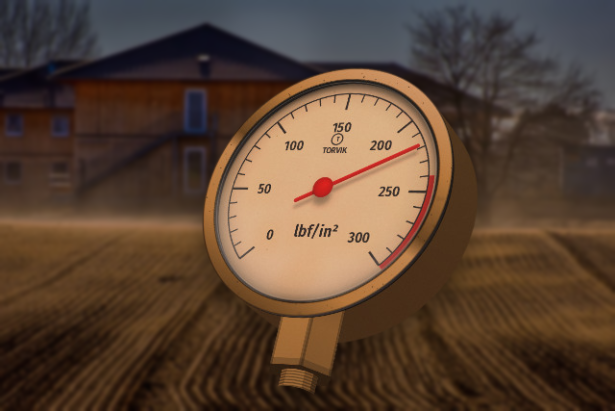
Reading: value=220 unit=psi
